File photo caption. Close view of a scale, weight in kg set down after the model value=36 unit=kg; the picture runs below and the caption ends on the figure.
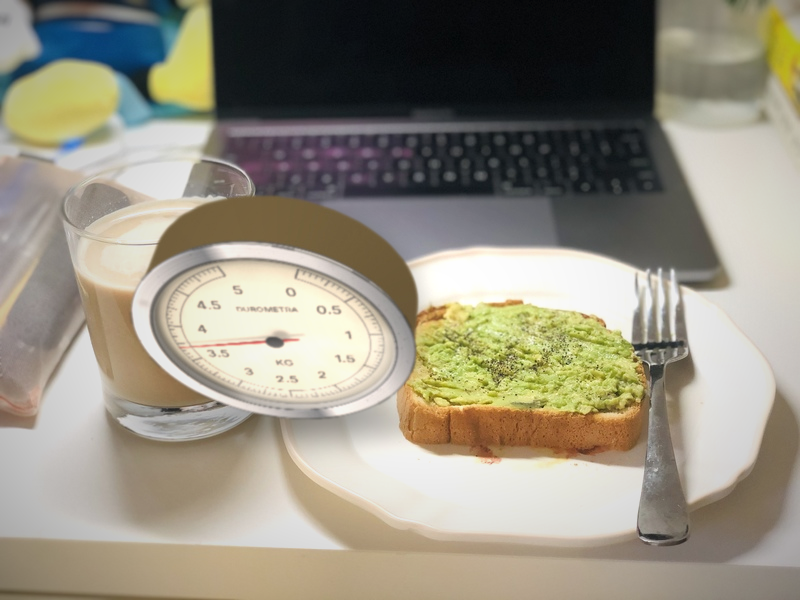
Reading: value=3.75 unit=kg
